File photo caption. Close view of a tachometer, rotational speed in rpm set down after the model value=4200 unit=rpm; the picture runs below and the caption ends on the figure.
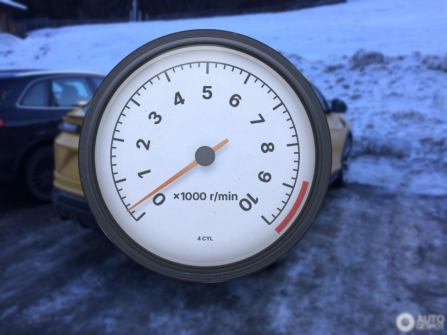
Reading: value=300 unit=rpm
